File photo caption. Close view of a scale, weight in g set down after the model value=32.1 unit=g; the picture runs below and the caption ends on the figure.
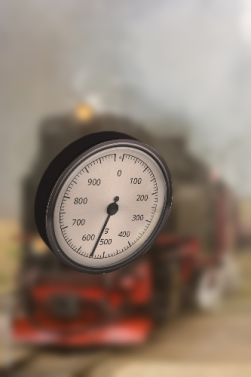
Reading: value=550 unit=g
